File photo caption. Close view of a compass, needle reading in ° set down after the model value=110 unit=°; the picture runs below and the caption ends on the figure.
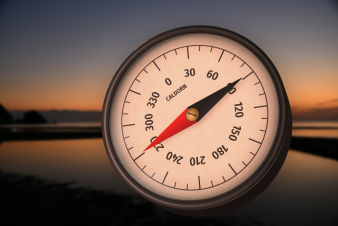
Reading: value=270 unit=°
